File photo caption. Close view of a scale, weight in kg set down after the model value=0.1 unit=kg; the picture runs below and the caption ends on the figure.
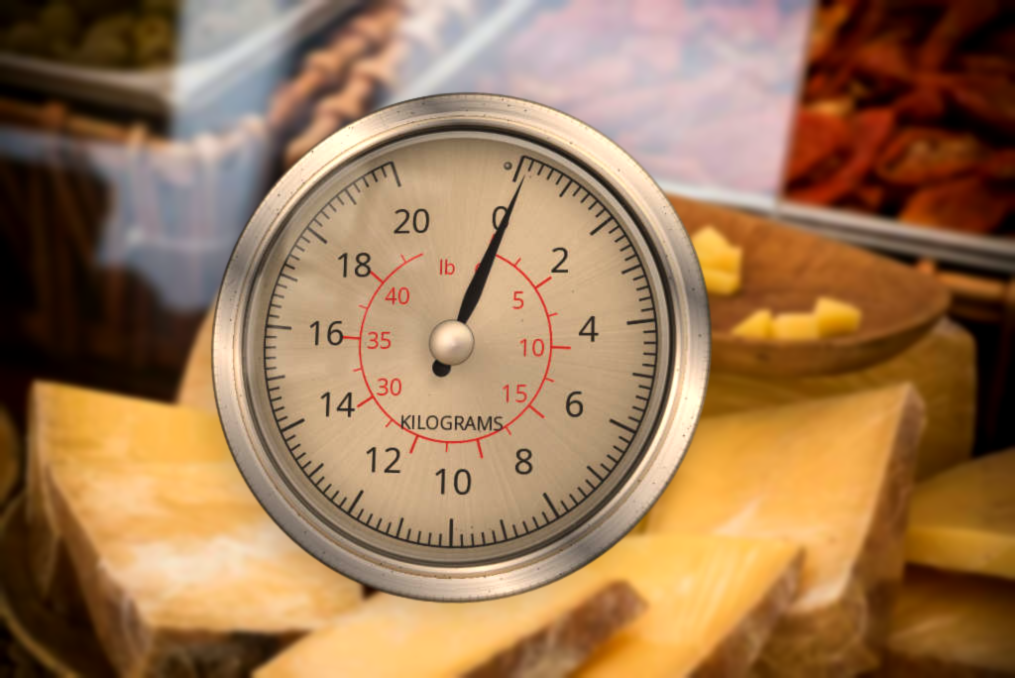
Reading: value=0.2 unit=kg
